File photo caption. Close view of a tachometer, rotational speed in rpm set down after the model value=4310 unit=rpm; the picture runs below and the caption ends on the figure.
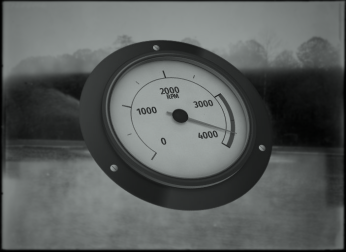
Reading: value=3750 unit=rpm
